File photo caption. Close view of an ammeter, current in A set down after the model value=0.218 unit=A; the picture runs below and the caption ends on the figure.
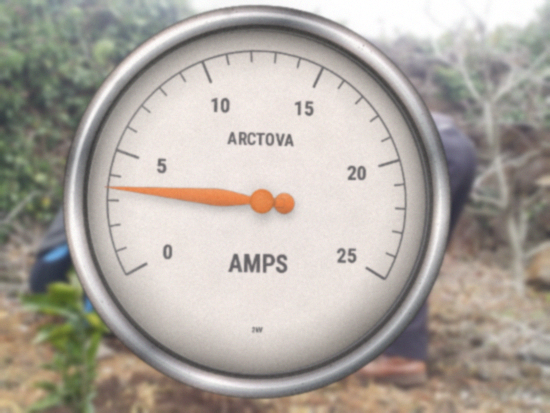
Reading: value=3.5 unit=A
